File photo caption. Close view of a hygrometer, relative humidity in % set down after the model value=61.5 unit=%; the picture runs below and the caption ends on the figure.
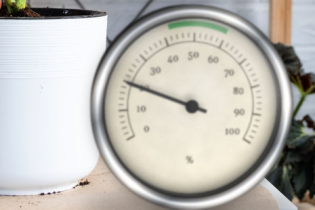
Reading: value=20 unit=%
